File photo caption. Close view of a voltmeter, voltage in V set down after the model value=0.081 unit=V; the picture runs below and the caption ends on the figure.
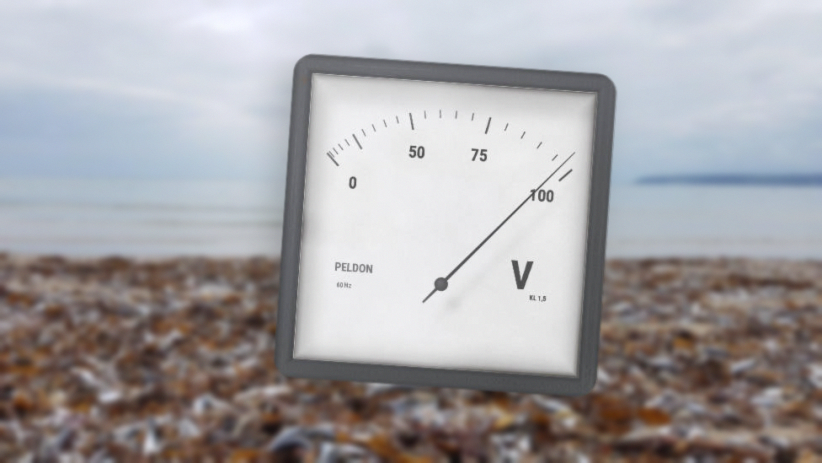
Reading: value=97.5 unit=V
